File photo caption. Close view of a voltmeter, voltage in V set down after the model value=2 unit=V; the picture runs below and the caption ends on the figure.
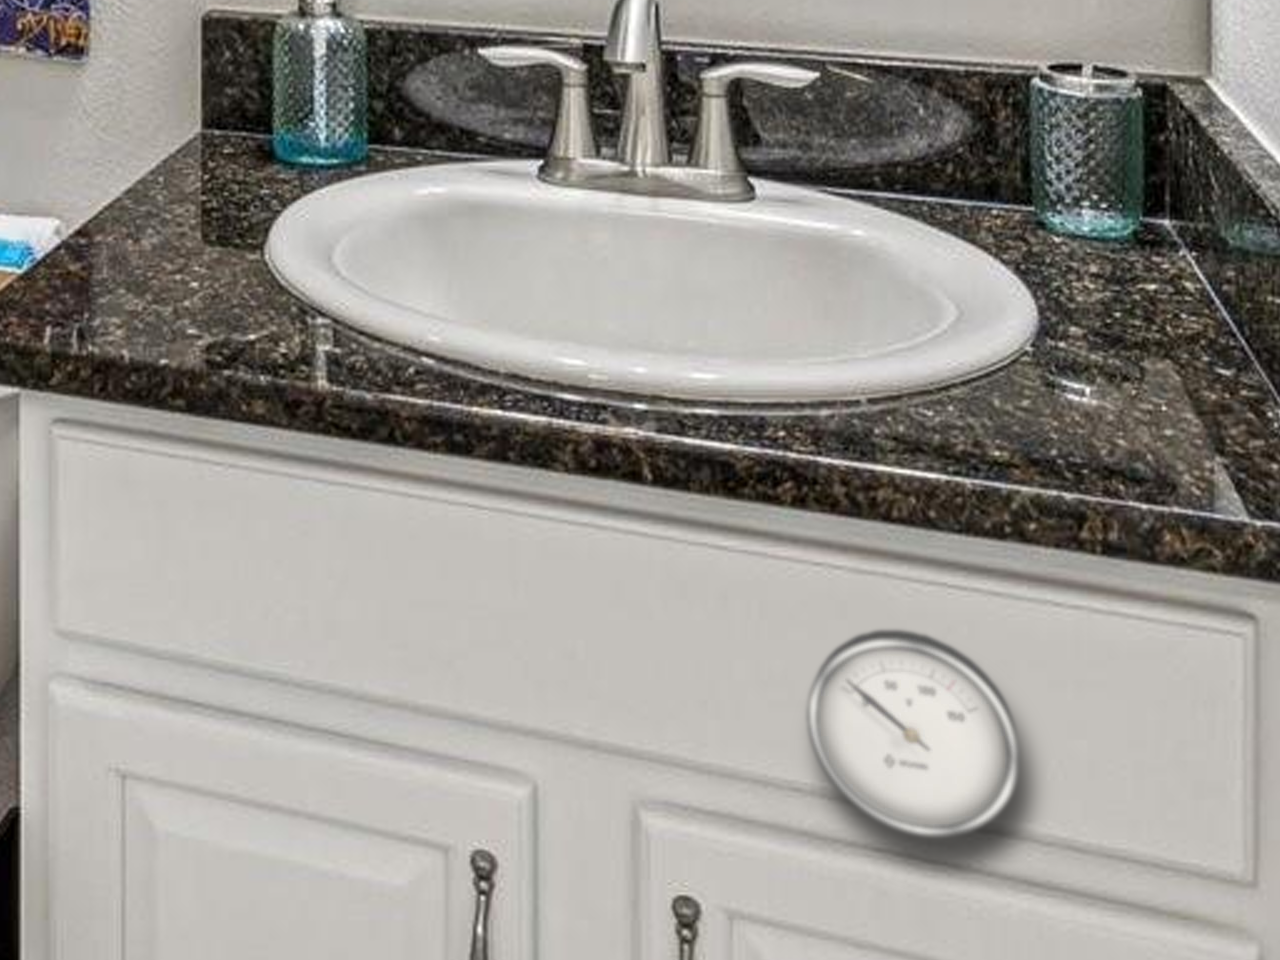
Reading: value=10 unit=V
